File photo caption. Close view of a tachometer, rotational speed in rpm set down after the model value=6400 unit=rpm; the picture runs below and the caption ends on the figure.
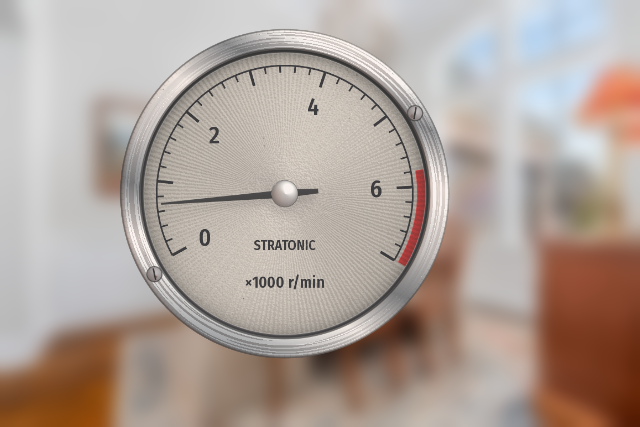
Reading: value=700 unit=rpm
